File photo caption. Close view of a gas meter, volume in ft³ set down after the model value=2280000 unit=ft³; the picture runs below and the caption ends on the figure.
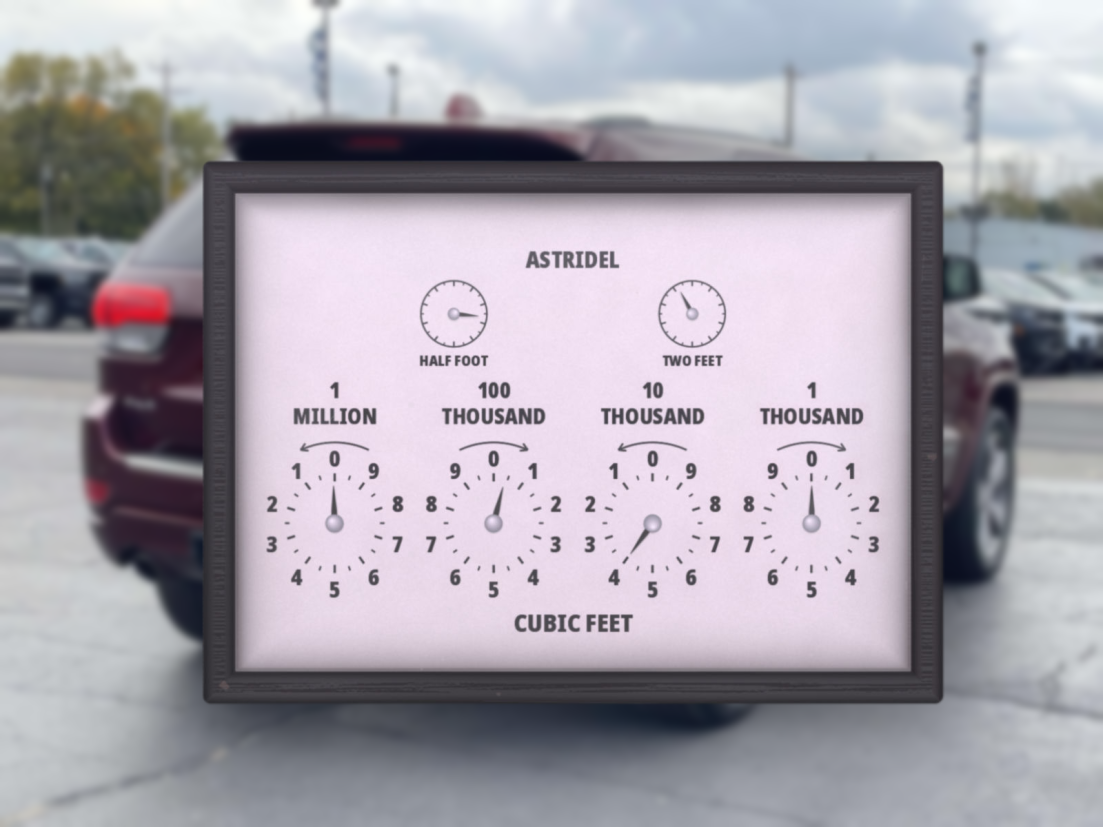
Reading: value=4000 unit=ft³
